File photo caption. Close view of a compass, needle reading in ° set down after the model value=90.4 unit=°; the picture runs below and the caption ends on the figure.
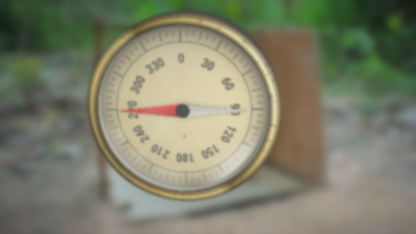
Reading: value=270 unit=°
